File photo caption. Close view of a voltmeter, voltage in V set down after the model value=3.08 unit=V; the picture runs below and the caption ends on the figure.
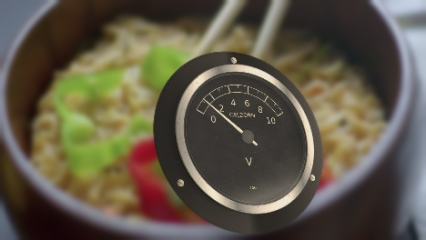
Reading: value=1 unit=V
